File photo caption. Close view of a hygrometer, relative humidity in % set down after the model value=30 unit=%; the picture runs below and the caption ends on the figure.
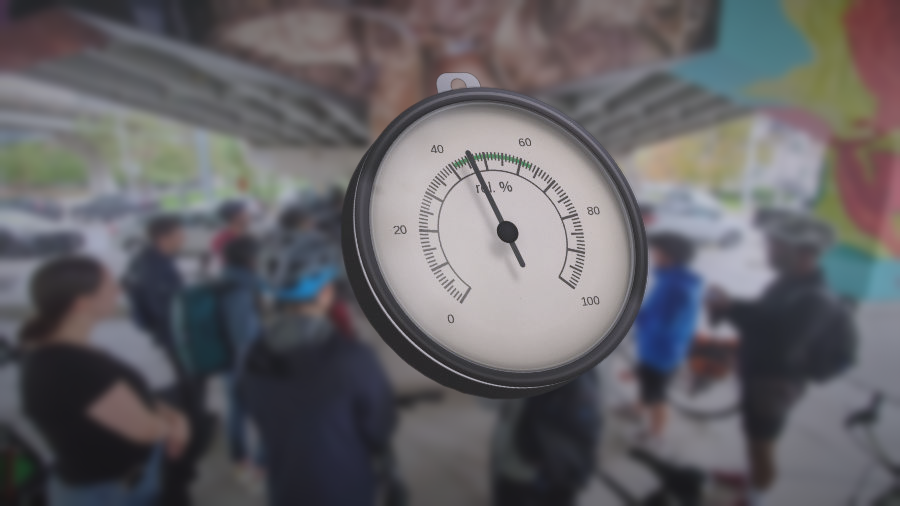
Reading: value=45 unit=%
